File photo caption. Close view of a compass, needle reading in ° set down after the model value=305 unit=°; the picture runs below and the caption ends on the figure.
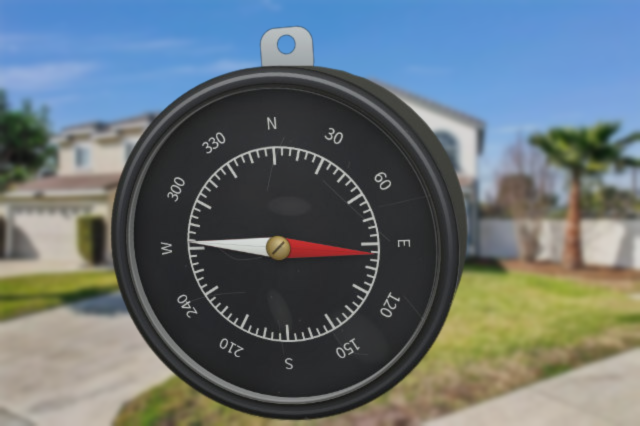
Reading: value=95 unit=°
